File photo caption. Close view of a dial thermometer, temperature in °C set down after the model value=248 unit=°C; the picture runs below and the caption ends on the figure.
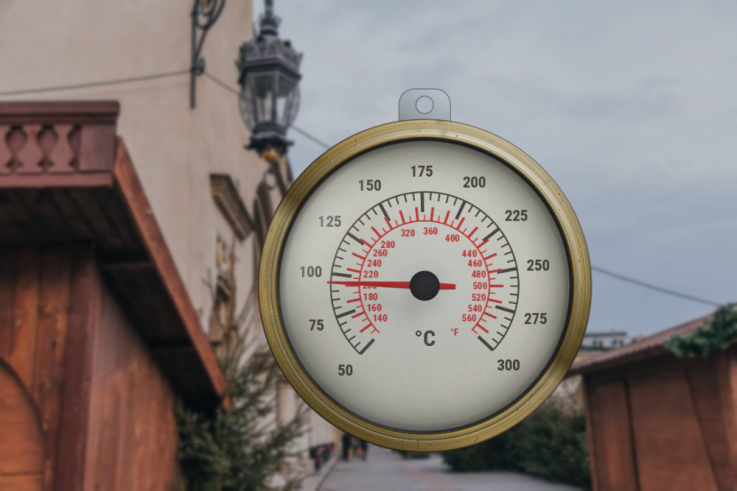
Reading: value=95 unit=°C
